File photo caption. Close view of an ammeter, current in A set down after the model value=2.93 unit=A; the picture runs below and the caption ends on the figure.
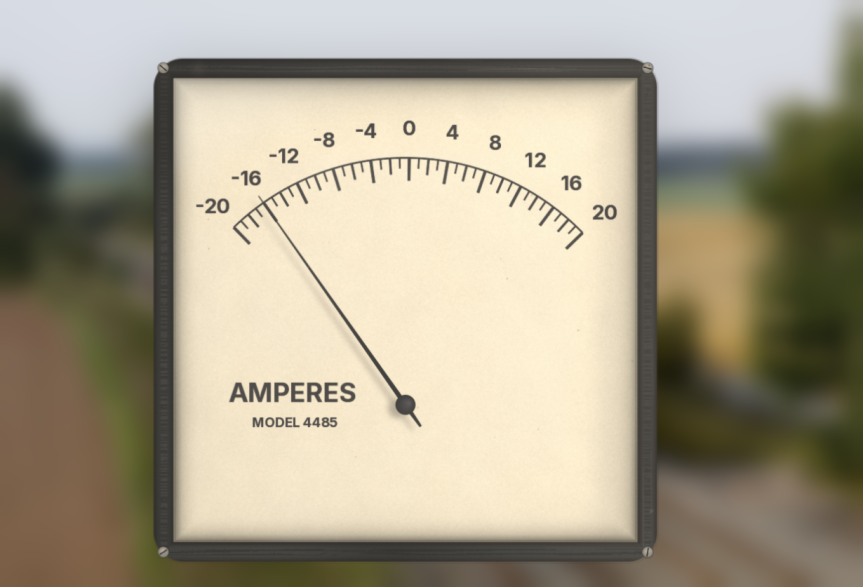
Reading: value=-16 unit=A
